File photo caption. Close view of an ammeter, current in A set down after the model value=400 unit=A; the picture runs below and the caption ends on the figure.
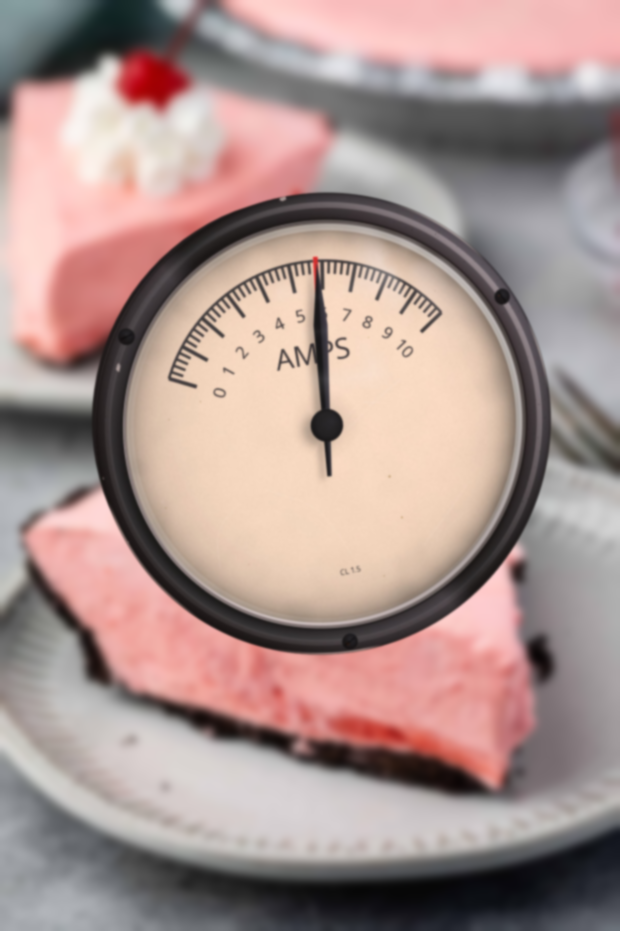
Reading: value=5.8 unit=A
